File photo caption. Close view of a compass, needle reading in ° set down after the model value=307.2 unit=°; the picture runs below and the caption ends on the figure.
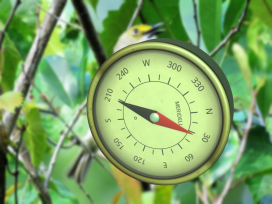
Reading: value=30 unit=°
